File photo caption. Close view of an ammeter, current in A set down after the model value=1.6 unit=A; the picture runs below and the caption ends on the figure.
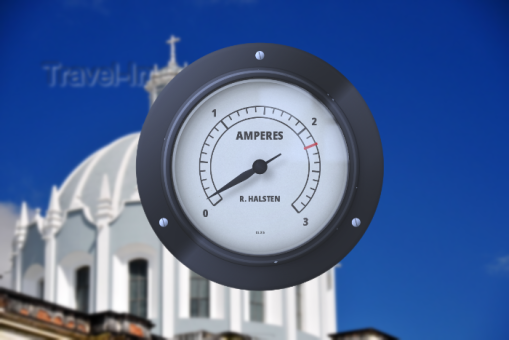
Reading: value=0.1 unit=A
